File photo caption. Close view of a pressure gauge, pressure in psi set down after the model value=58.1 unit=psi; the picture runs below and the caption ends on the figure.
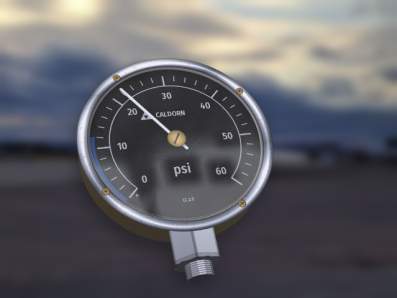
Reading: value=22 unit=psi
